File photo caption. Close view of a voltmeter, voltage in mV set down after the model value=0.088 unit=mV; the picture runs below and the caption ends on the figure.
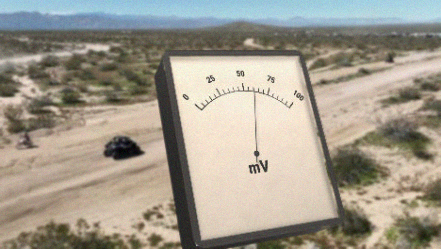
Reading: value=60 unit=mV
